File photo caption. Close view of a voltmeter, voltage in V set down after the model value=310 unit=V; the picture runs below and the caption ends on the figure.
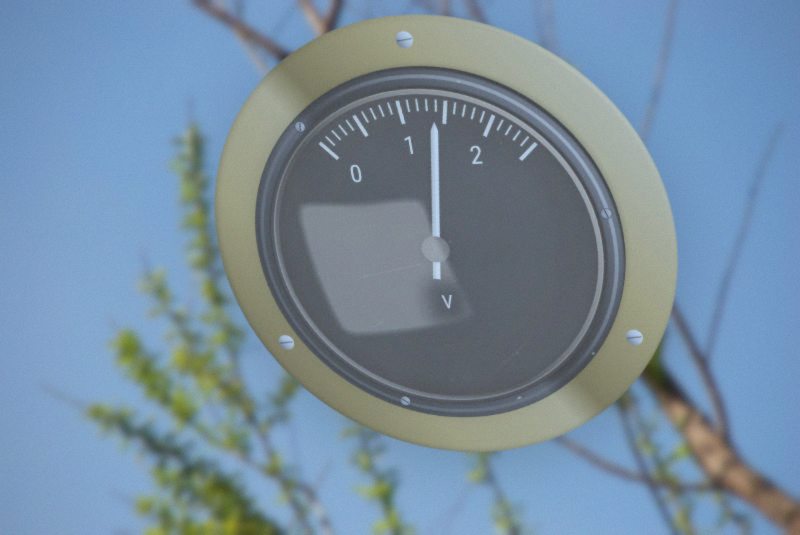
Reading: value=1.4 unit=V
